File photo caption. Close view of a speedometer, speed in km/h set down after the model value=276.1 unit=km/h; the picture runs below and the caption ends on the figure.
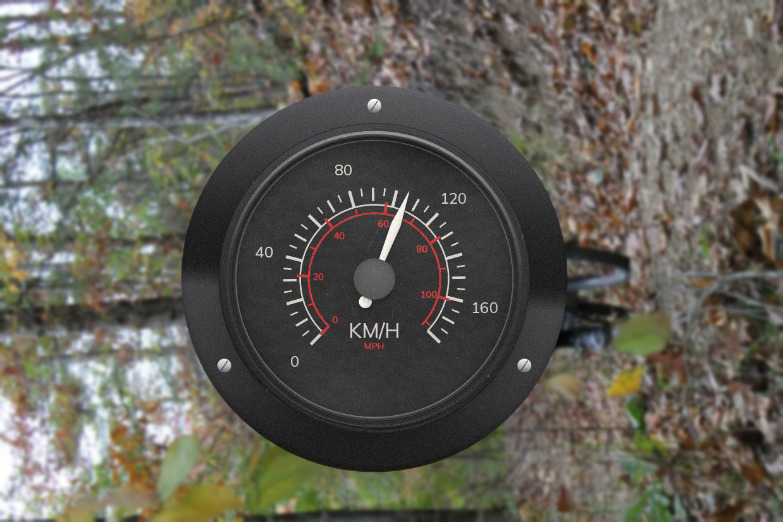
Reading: value=105 unit=km/h
